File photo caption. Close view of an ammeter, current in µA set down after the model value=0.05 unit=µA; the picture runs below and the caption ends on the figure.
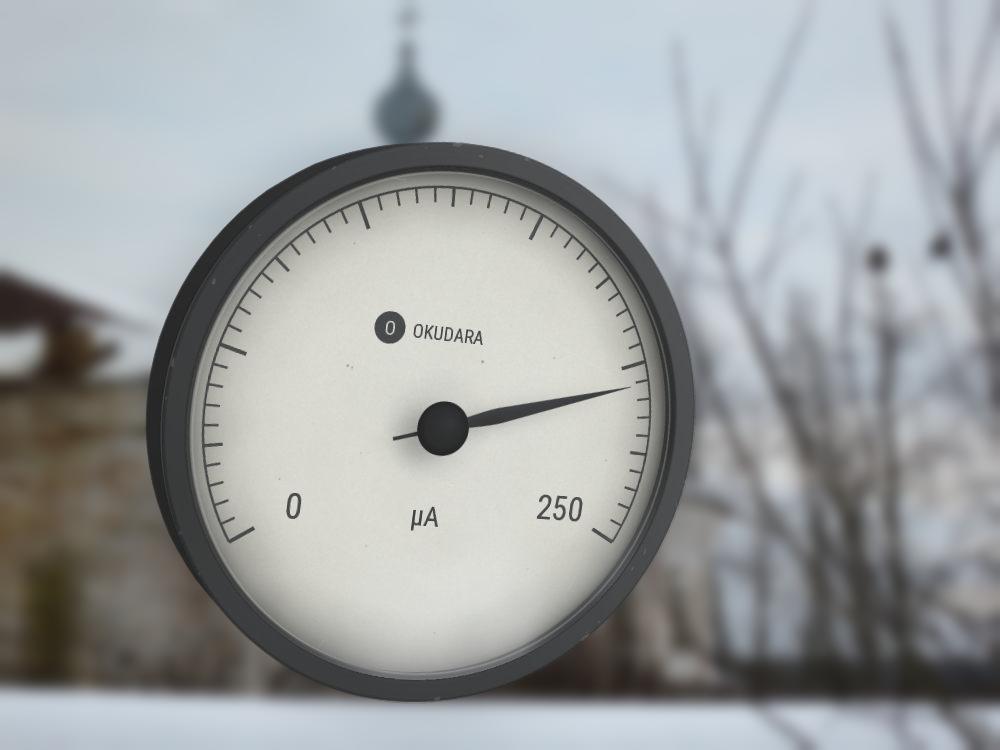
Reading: value=205 unit=µA
